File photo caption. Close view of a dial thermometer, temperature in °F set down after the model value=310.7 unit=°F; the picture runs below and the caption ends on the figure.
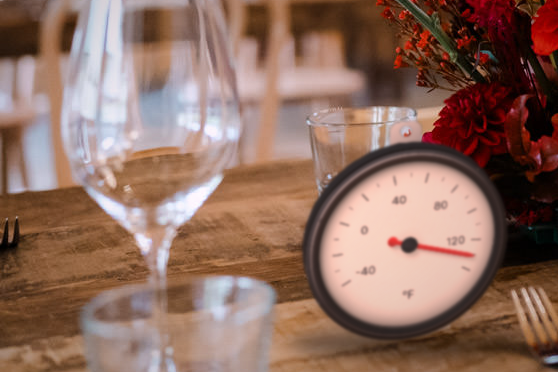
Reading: value=130 unit=°F
